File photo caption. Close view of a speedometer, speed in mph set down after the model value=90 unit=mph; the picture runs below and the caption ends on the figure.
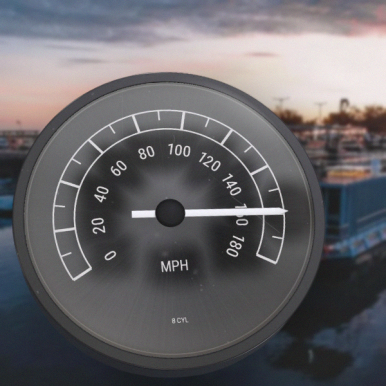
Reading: value=160 unit=mph
